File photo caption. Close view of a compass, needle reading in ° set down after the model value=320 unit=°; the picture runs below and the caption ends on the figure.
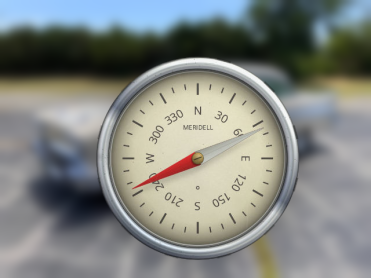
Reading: value=245 unit=°
